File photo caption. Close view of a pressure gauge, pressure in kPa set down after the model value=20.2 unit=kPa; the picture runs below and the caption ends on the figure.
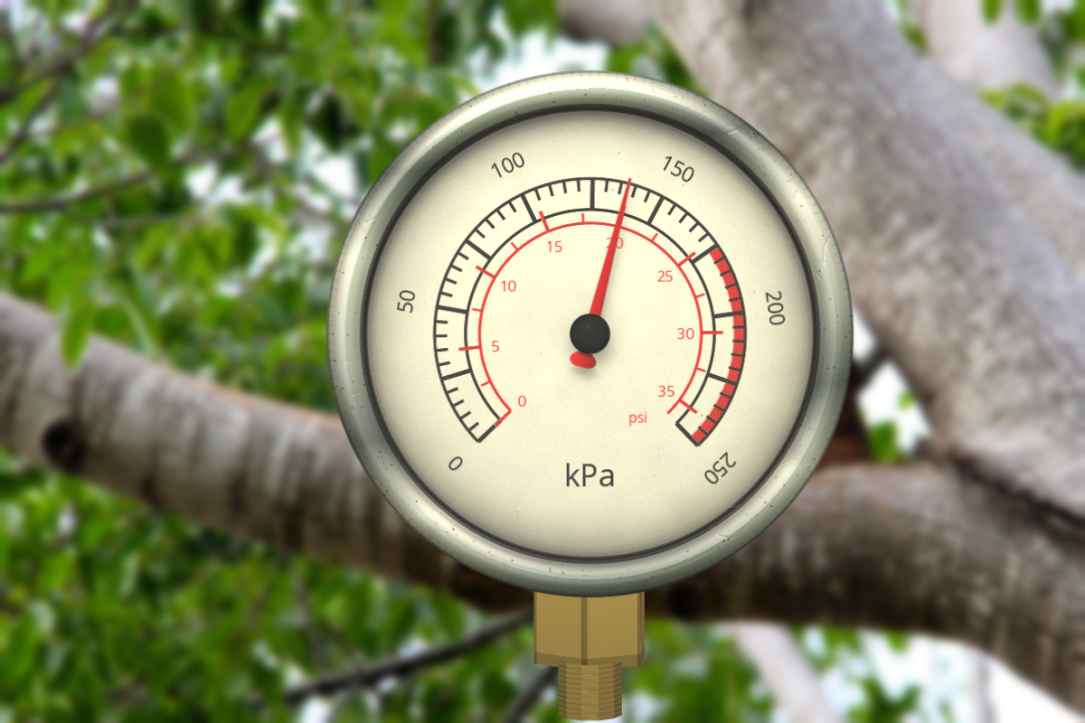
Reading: value=137.5 unit=kPa
